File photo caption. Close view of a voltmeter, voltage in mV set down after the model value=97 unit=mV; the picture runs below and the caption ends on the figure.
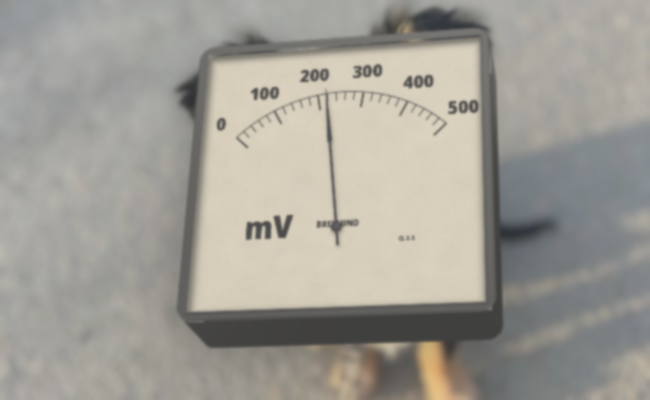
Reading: value=220 unit=mV
